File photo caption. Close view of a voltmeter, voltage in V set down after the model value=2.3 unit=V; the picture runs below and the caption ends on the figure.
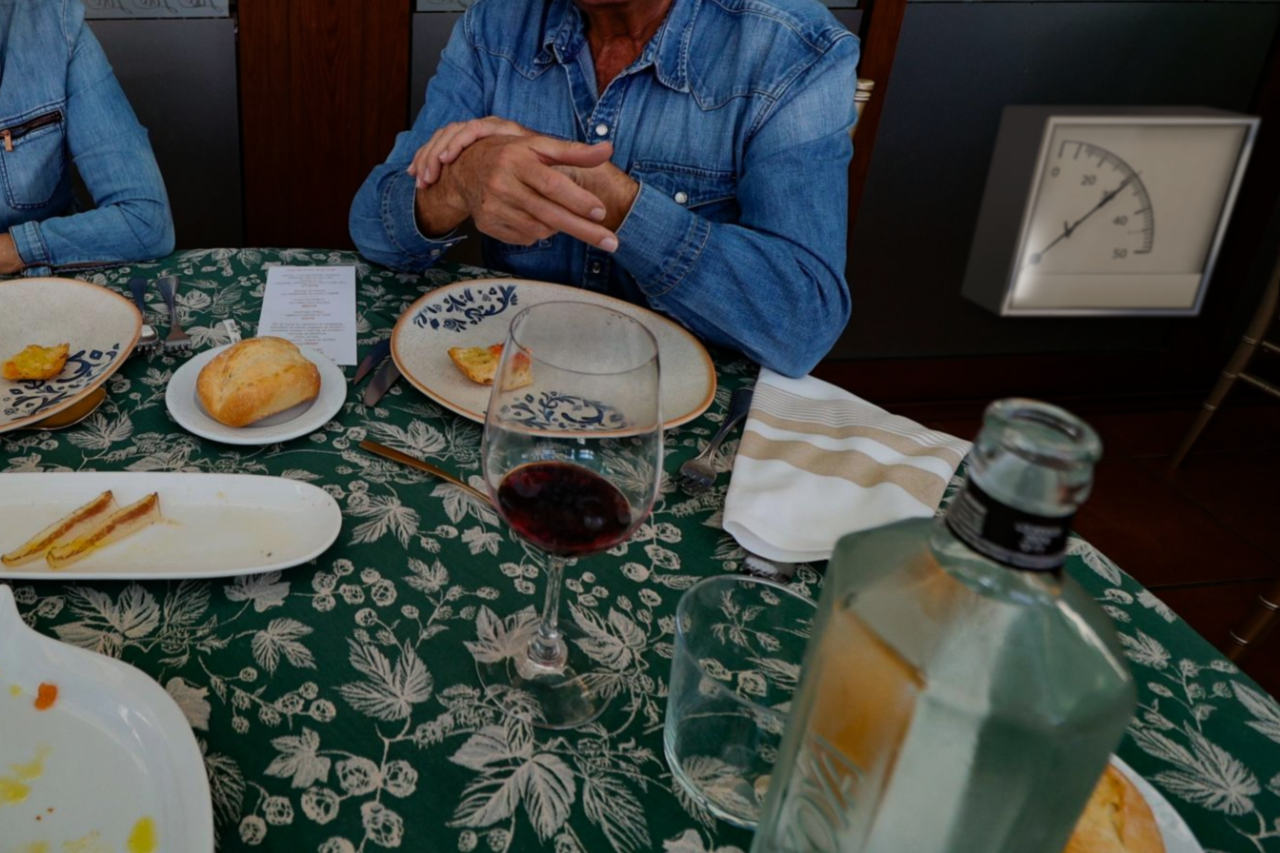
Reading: value=30 unit=V
